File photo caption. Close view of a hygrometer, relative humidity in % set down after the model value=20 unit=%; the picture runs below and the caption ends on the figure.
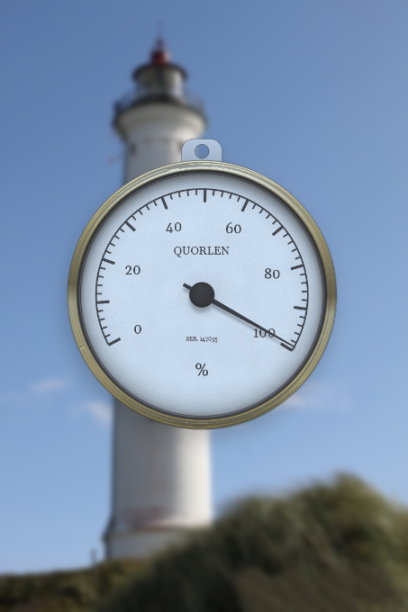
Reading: value=99 unit=%
